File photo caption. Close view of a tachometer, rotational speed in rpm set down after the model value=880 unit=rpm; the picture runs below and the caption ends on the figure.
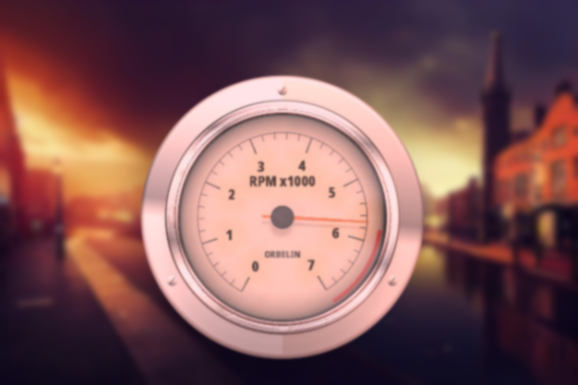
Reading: value=5700 unit=rpm
